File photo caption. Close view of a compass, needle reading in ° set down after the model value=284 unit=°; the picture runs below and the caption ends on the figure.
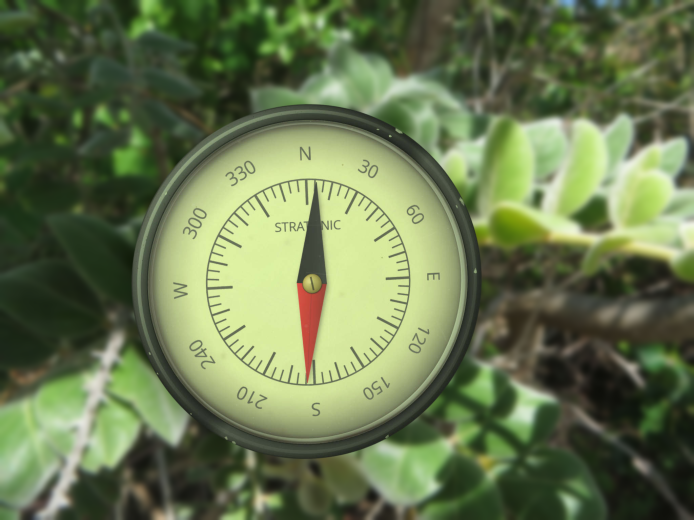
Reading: value=185 unit=°
